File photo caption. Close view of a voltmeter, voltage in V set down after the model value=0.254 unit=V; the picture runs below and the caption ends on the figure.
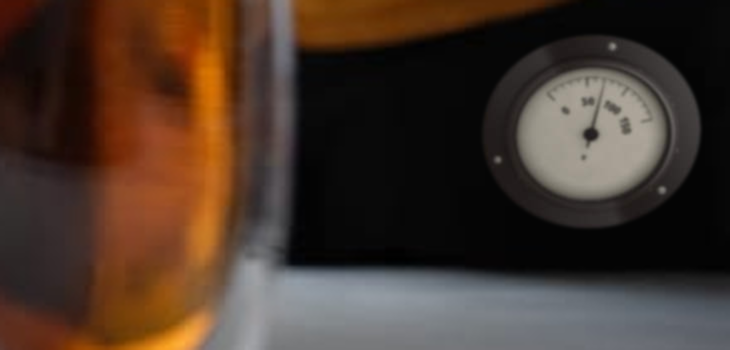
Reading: value=70 unit=V
